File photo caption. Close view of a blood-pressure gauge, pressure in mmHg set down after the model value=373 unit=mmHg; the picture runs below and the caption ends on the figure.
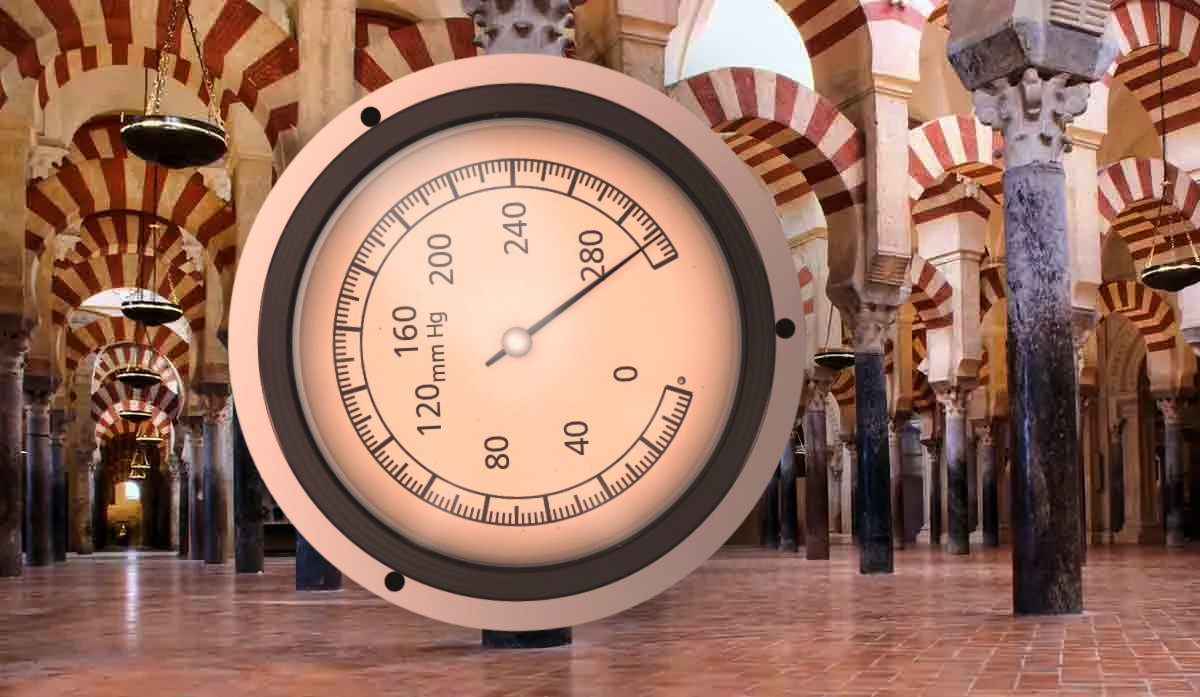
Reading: value=292 unit=mmHg
